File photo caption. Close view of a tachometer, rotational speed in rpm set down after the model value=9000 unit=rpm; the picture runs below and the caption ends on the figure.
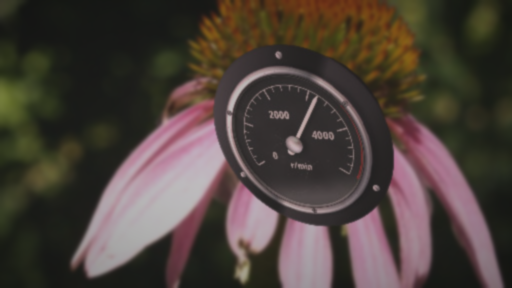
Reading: value=3200 unit=rpm
